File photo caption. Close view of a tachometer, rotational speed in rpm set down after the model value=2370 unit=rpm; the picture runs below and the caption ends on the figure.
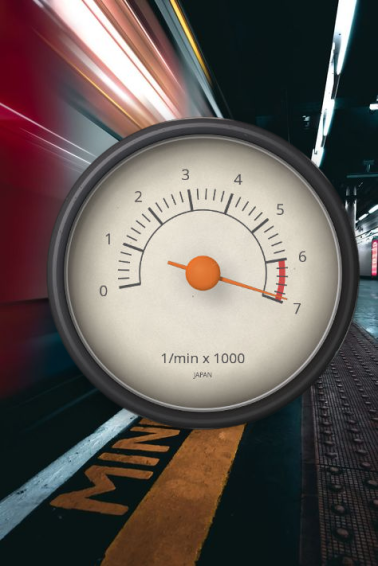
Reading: value=6900 unit=rpm
